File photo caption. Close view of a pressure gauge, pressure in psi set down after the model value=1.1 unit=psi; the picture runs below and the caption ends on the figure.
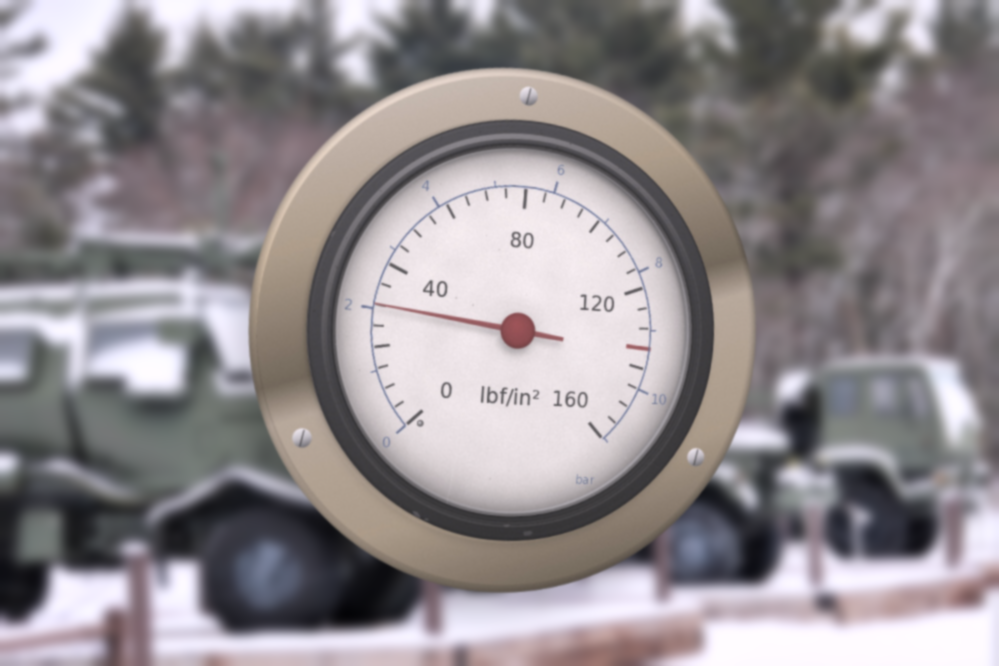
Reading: value=30 unit=psi
